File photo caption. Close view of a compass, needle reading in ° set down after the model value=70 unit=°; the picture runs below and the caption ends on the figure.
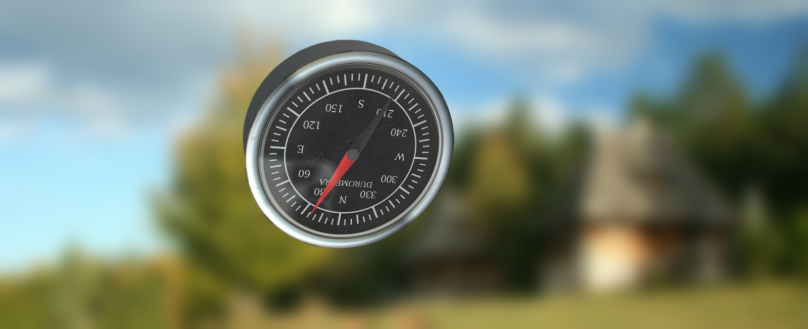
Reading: value=25 unit=°
